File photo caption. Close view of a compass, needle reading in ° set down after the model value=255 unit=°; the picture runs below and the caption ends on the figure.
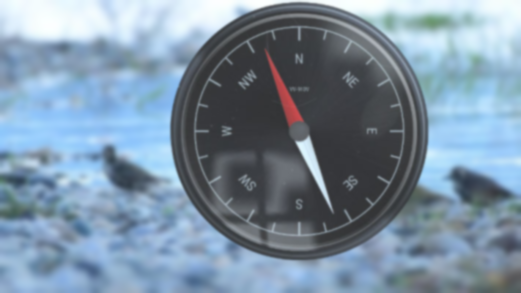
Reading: value=337.5 unit=°
